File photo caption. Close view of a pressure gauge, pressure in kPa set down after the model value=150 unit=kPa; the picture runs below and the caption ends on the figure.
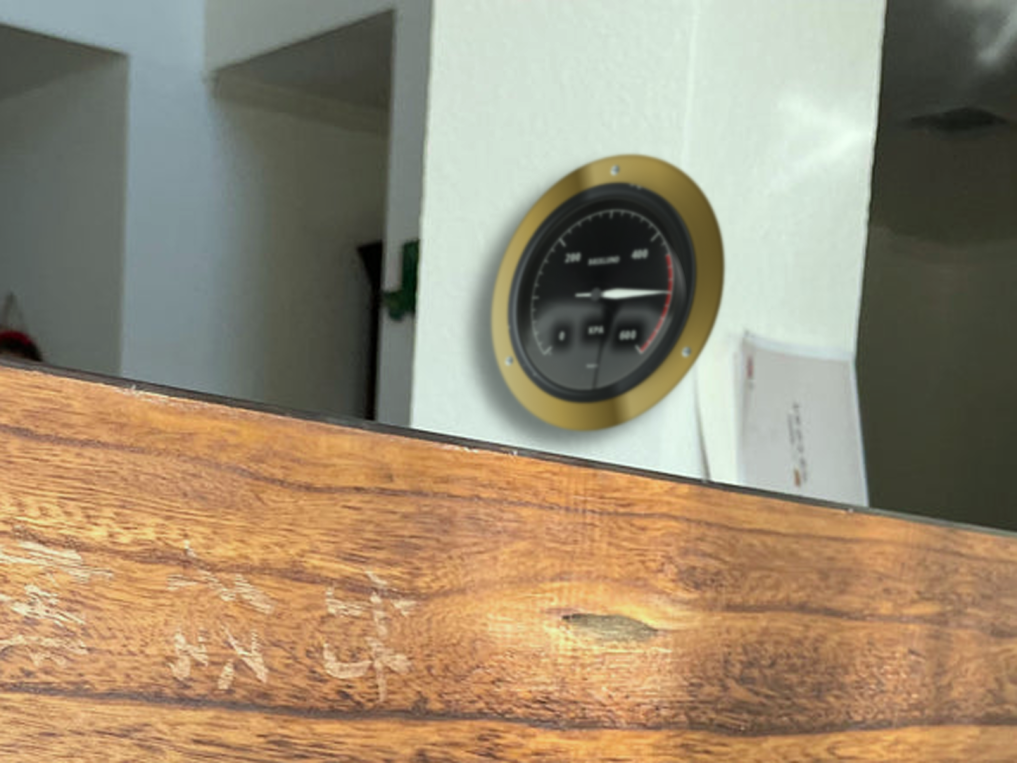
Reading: value=500 unit=kPa
